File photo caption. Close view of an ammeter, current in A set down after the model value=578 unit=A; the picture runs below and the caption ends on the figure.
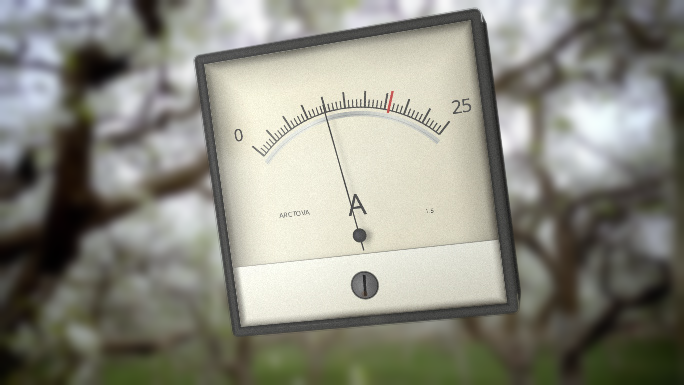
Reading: value=10 unit=A
